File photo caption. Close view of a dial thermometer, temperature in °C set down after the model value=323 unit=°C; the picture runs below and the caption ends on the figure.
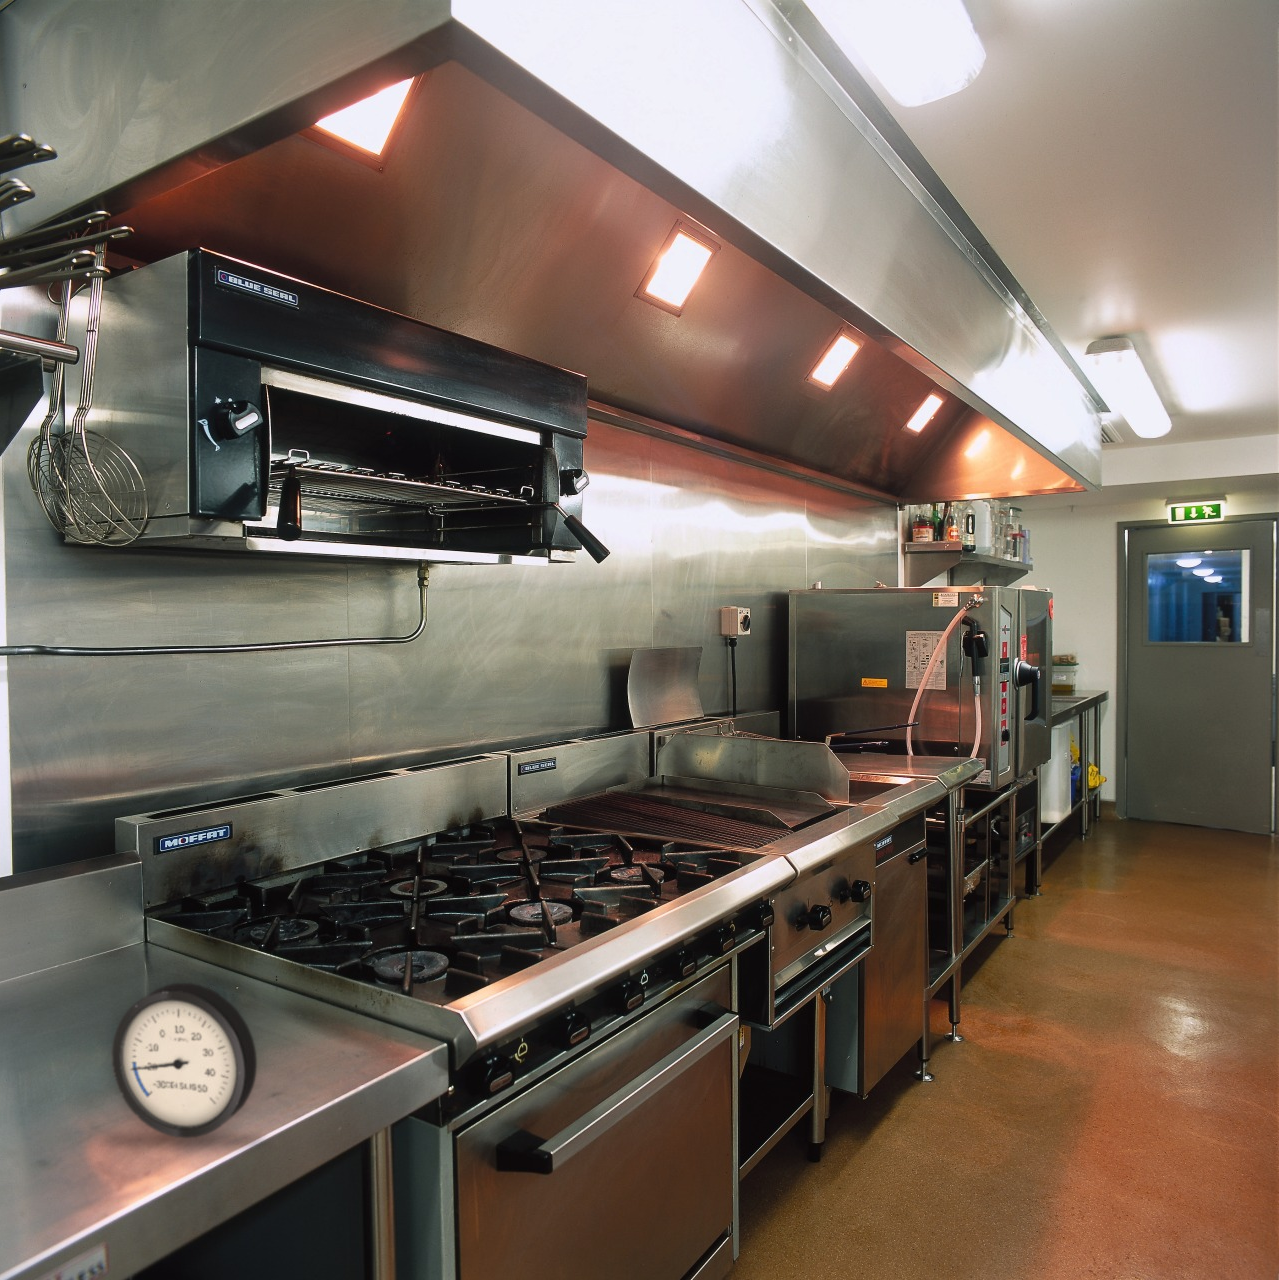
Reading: value=-20 unit=°C
